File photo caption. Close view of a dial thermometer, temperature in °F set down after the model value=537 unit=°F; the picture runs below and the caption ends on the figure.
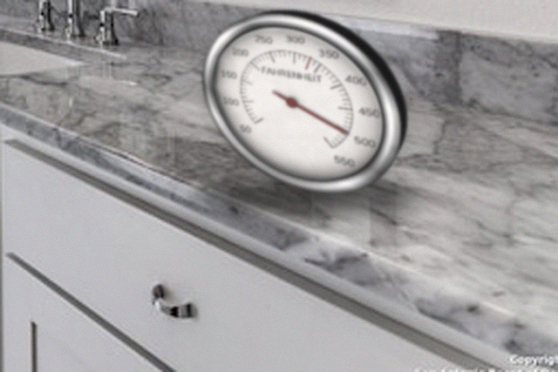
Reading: value=500 unit=°F
